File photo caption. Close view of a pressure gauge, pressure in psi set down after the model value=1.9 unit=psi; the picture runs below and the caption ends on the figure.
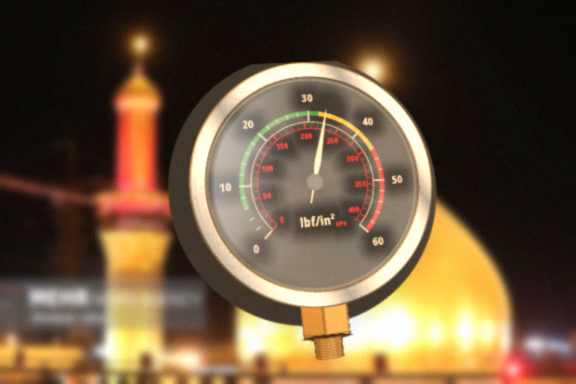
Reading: value=33 unit=psi
